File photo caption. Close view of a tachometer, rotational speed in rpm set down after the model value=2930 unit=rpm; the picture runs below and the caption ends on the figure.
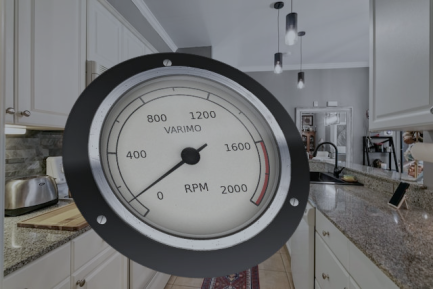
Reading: value=100 unit=rpm
